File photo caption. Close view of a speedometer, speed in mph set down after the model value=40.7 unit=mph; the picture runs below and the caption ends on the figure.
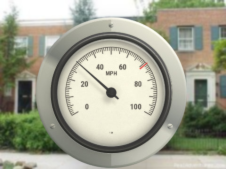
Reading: value=30 unit=mph
